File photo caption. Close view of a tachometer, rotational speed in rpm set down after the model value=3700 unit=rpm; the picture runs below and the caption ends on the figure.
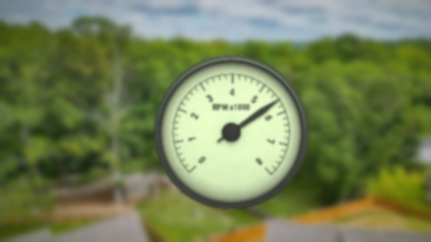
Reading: value=5600 unit=rpm
